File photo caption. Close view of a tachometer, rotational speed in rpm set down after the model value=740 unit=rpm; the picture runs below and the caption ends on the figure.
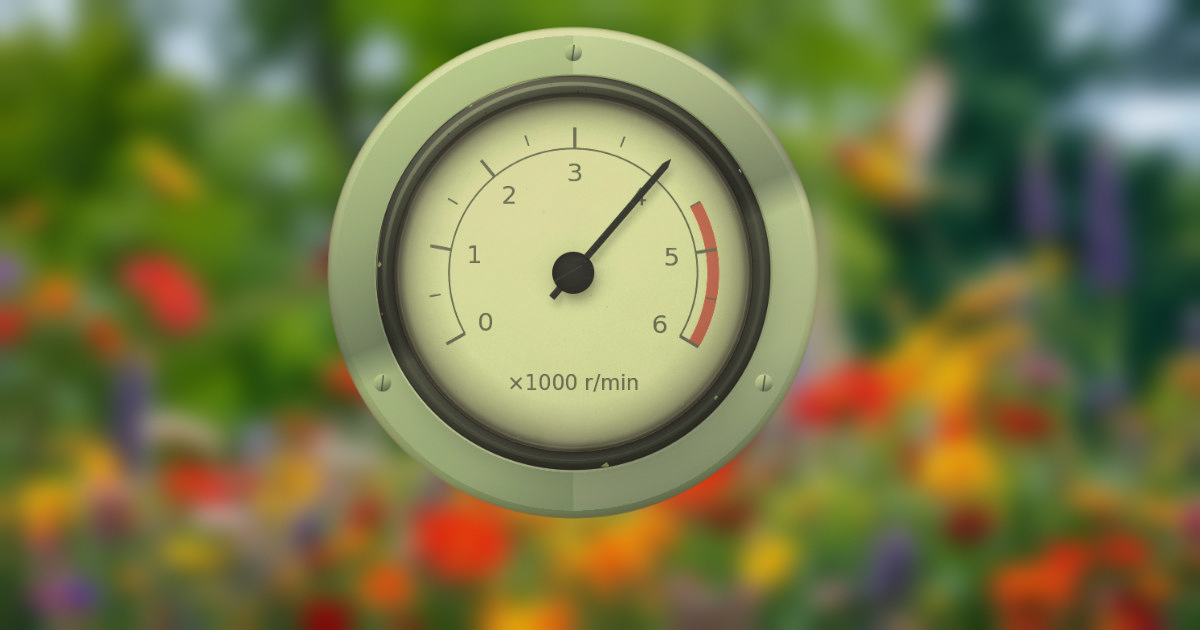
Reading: value=4000 unit=rpm
